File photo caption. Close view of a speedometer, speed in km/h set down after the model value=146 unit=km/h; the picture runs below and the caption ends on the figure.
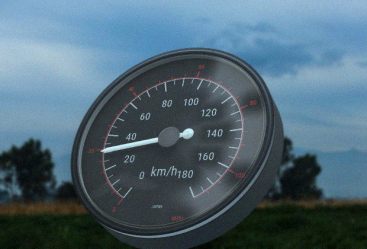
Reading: value=30 unit=km/h
